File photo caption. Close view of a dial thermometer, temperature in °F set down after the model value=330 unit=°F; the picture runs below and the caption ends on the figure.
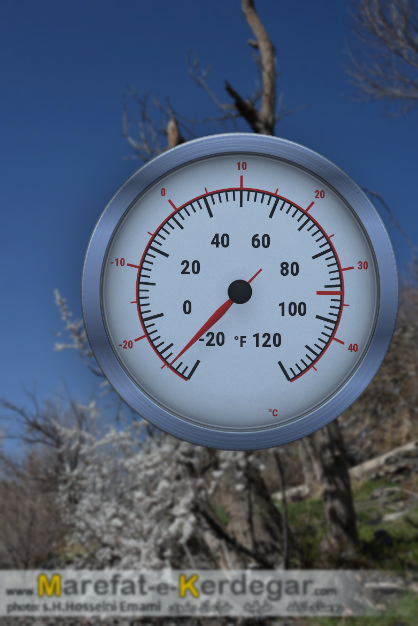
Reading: value=-14 unit=°F
